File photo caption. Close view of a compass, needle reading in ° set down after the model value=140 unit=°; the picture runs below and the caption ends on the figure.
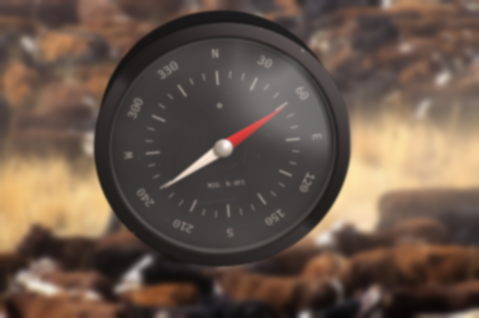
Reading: value=60 unit=°
